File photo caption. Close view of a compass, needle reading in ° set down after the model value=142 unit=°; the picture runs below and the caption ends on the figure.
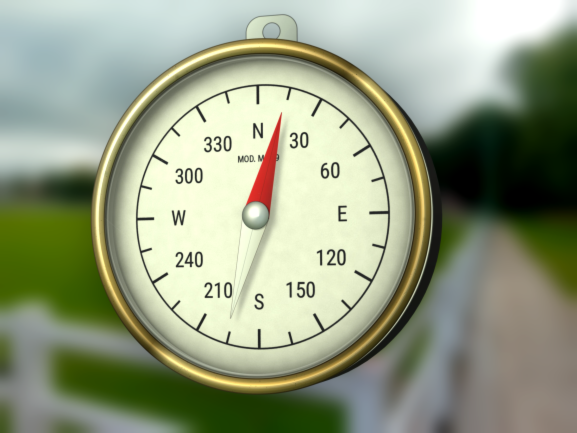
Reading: value=15 unit=°
